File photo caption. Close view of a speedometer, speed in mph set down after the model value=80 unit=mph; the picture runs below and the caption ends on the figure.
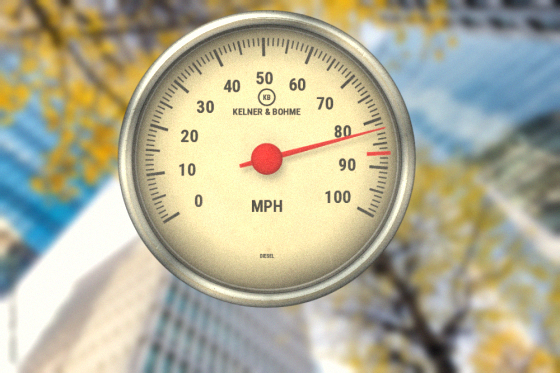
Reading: value=82 unit=mph
